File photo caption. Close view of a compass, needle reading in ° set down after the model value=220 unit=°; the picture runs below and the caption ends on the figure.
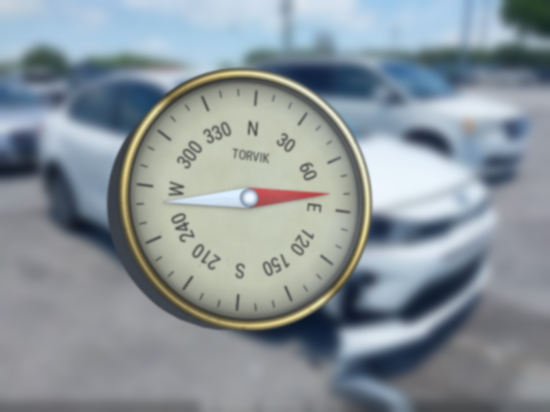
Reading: value=80 unit=°
